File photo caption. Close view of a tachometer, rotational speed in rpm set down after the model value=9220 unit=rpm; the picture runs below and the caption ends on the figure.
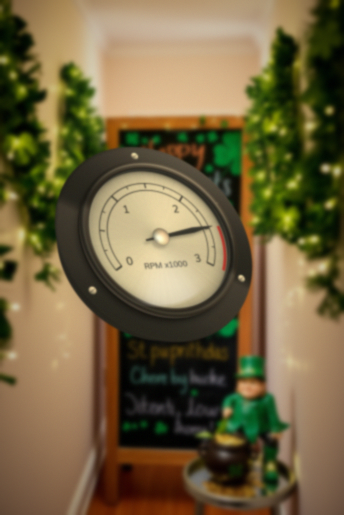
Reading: value=2500 unit=rpm
